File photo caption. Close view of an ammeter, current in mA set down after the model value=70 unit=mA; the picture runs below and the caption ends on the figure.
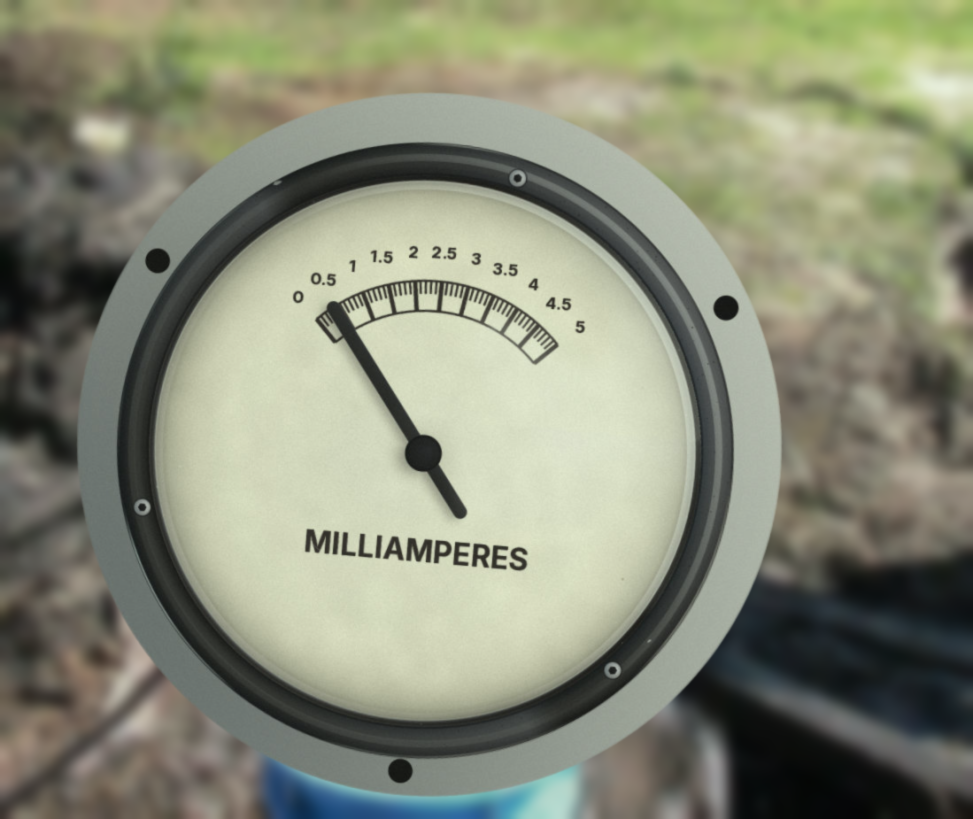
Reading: value=0.4 unit=mA
